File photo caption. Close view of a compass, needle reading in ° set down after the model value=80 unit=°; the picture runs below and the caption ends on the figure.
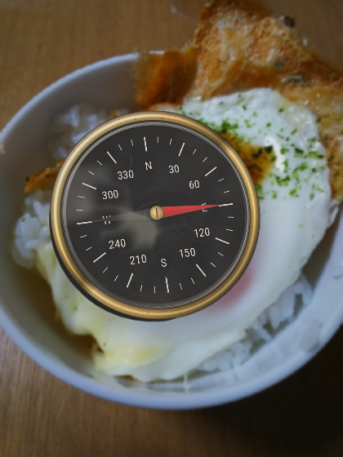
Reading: value=90 unit=°
